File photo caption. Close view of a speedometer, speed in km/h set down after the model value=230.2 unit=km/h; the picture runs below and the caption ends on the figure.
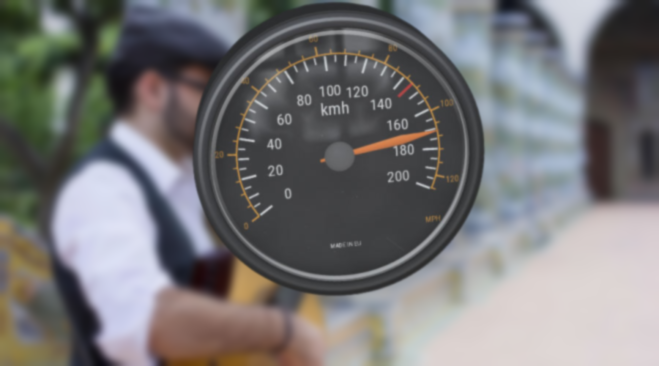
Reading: value=170 unit=km/h
